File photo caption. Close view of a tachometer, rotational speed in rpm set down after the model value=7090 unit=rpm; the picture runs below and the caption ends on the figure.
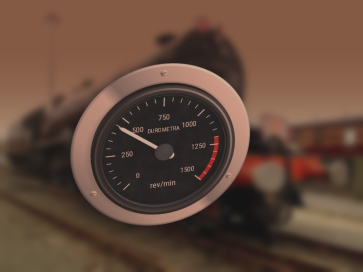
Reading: value=450 unit=rpm
